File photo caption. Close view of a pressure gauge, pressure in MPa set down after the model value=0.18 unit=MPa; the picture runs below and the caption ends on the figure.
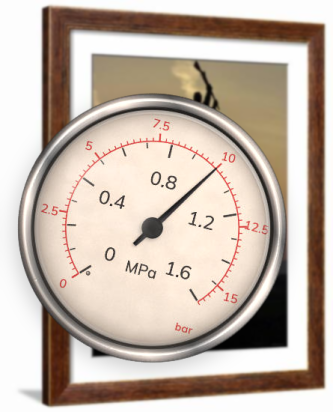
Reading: value=1 unit=MPa
